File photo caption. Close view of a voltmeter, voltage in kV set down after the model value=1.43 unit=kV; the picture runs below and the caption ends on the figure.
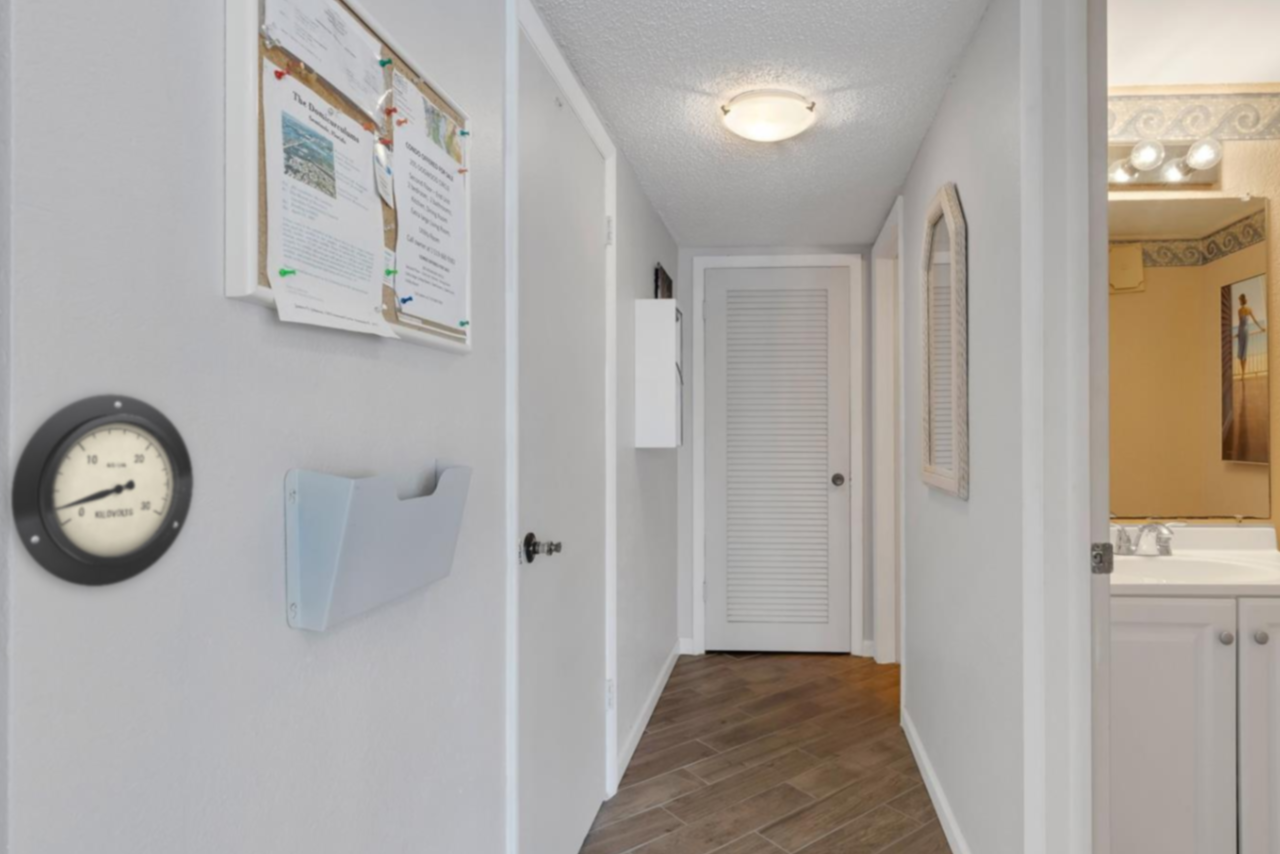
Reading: value=2 unit=kV
